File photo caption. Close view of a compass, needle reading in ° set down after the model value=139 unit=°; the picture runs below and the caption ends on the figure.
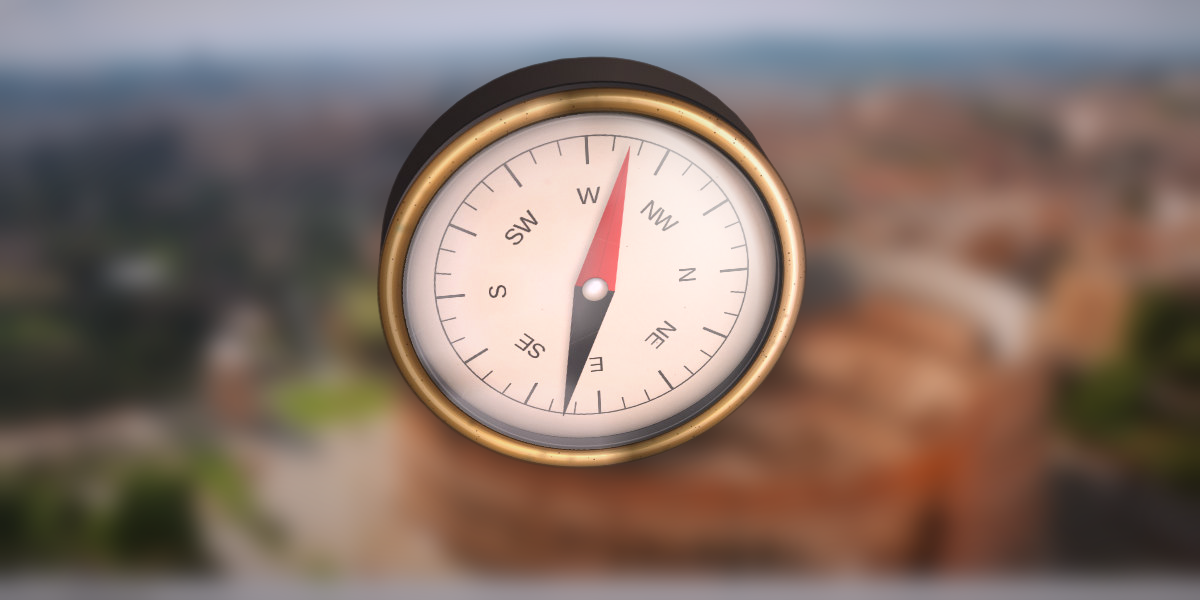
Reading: value=285 unit=°
